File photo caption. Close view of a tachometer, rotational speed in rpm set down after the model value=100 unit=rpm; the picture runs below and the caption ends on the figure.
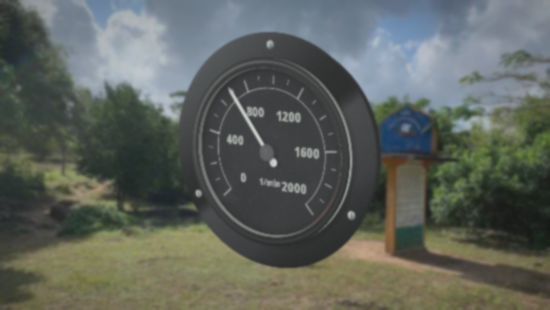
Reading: value=700 unit=rpm
